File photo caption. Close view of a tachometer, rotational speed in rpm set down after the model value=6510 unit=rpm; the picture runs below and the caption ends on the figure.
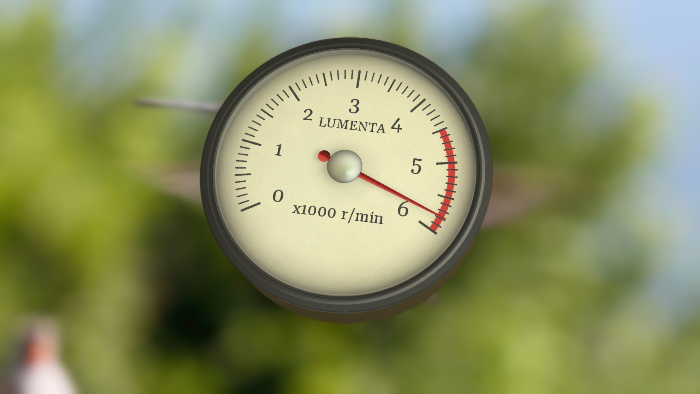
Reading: value=5800 unit=rpm
